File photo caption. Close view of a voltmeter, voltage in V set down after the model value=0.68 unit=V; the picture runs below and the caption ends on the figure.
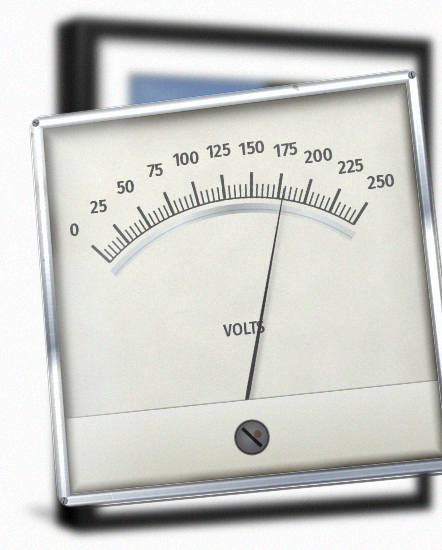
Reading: value=180 unit=V
